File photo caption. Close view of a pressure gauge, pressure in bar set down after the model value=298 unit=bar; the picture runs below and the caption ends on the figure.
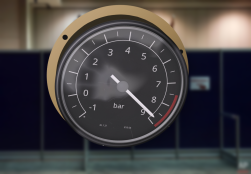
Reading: value=8.75 unit=bar
